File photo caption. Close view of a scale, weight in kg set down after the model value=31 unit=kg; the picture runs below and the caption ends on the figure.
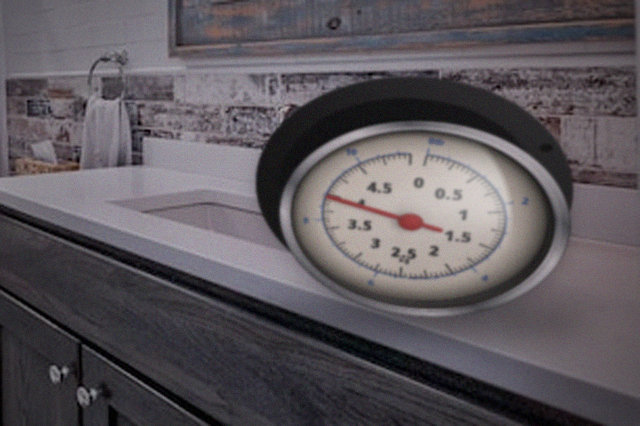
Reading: value=4 unit=kg
